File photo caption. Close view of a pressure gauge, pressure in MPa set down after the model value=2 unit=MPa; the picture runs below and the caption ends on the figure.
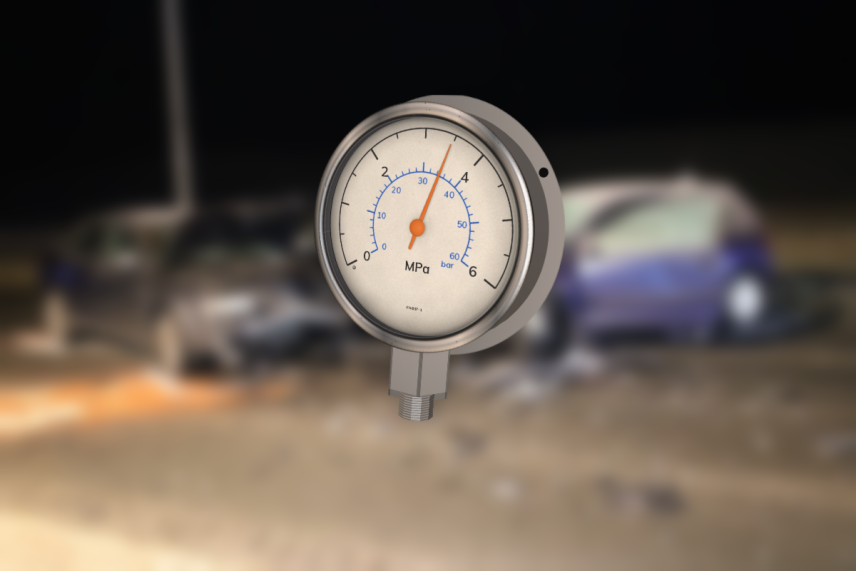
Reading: value=3.5 unit=MPa
